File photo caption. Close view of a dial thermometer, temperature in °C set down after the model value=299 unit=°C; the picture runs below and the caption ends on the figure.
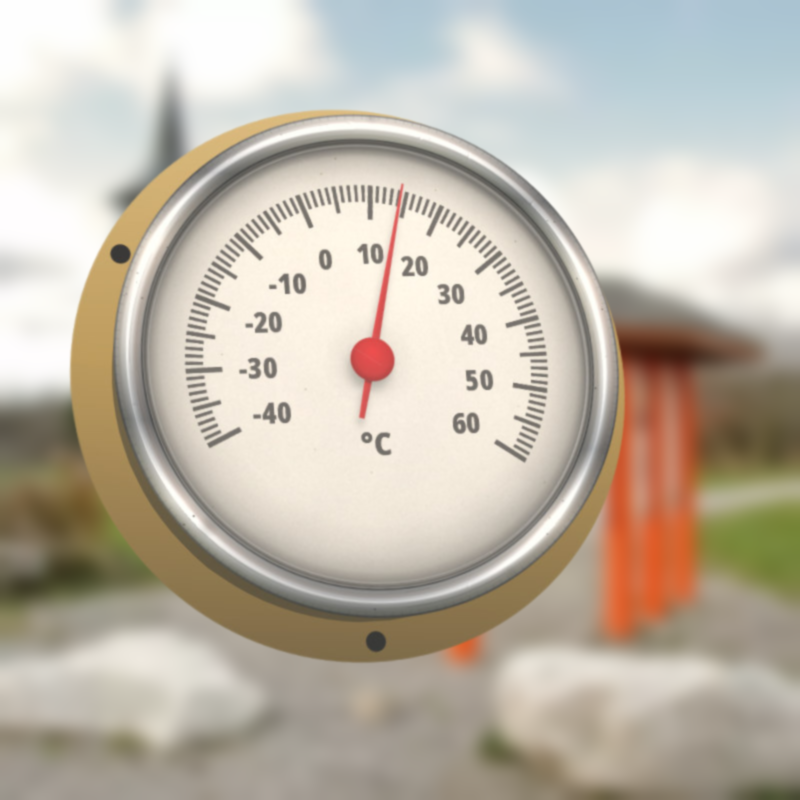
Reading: value=14 unit=°C
